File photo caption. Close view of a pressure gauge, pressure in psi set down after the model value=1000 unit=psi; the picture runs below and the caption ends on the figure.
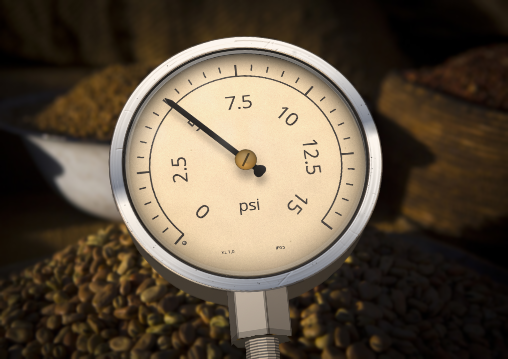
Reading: value=5 unit=psi
